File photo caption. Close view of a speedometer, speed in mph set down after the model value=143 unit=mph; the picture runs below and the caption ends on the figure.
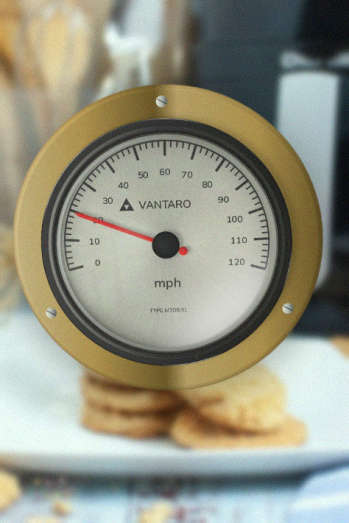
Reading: value=20 unit=mph
